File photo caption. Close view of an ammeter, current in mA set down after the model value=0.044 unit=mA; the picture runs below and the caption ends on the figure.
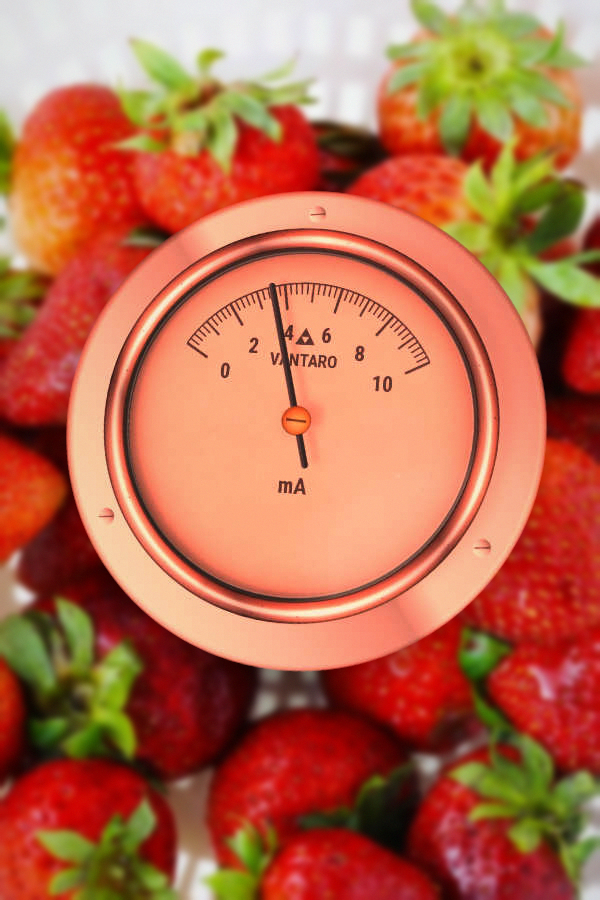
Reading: value=3.6 unit=mA
